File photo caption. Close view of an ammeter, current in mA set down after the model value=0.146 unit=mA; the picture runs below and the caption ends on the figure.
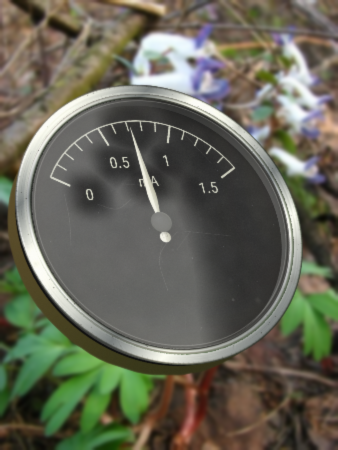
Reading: value=0.7 unit=mA
